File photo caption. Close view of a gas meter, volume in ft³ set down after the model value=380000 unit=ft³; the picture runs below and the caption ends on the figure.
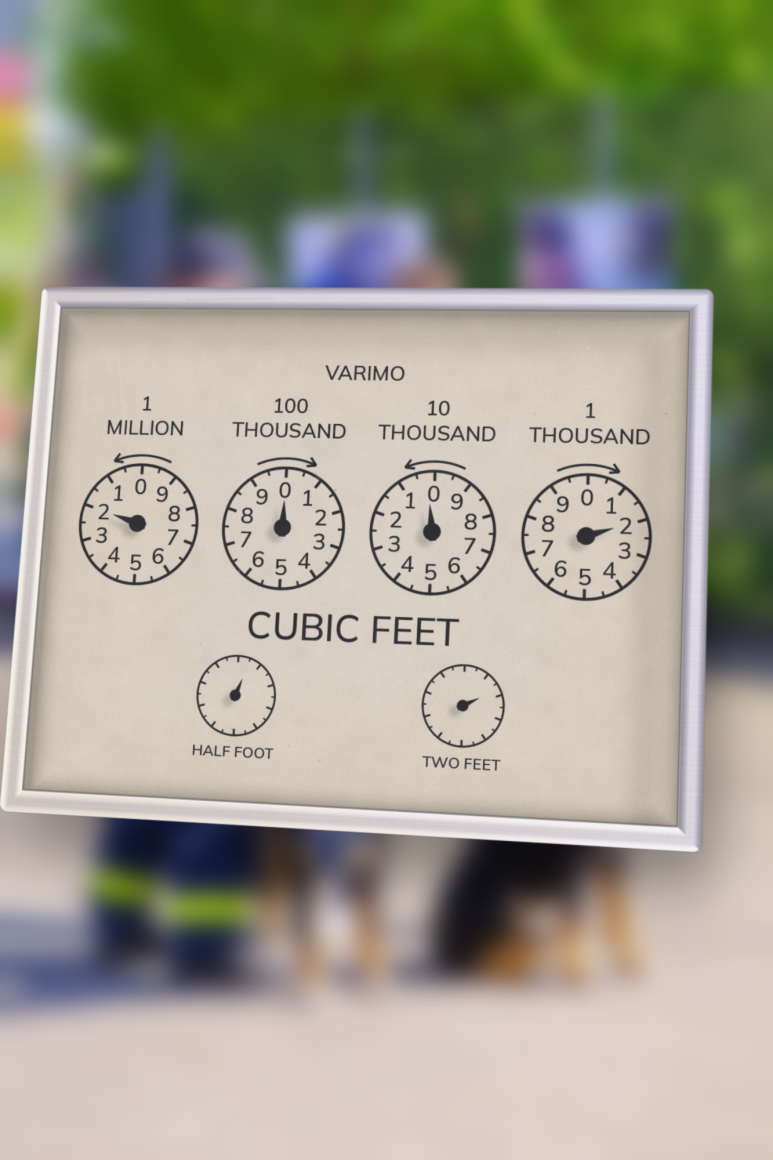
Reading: value=200200 unit=ft³
